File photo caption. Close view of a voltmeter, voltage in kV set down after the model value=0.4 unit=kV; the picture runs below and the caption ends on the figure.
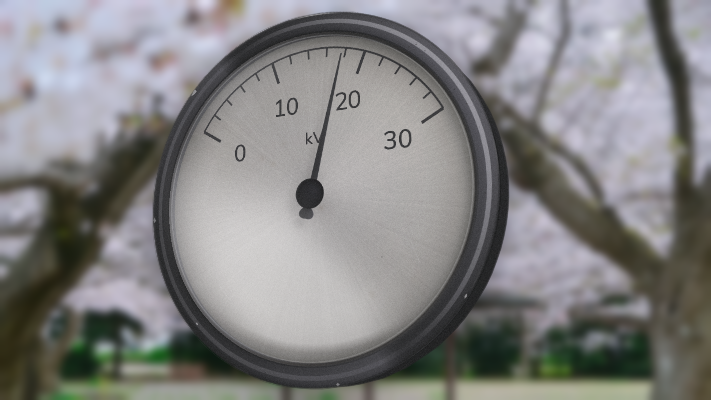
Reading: value=18 unit=kV
